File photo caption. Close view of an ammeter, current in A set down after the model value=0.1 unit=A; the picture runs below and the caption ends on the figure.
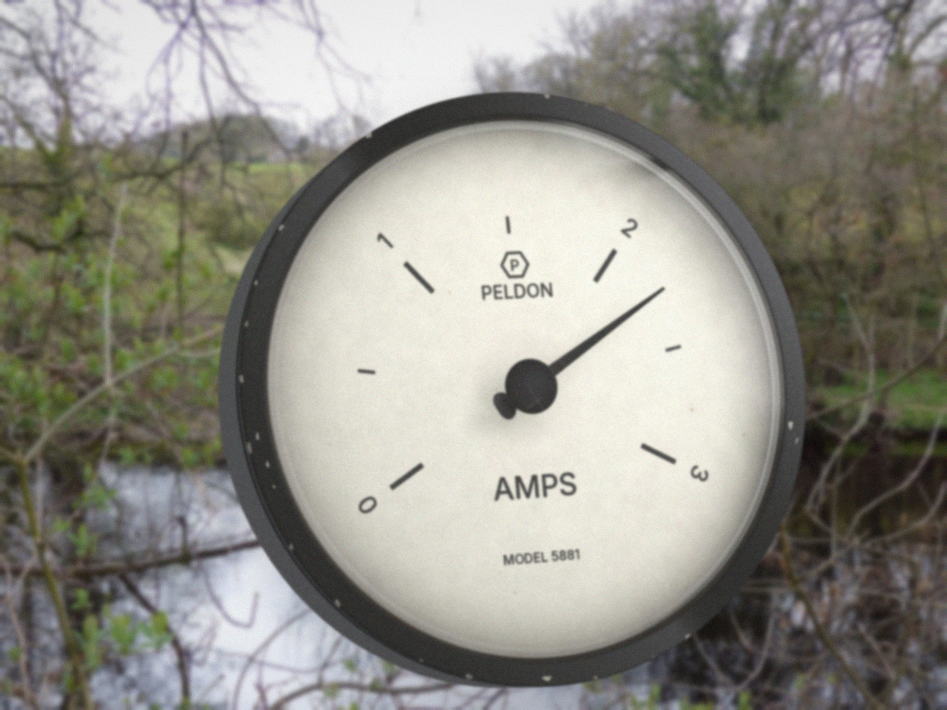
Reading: value=2.25 unit=A
